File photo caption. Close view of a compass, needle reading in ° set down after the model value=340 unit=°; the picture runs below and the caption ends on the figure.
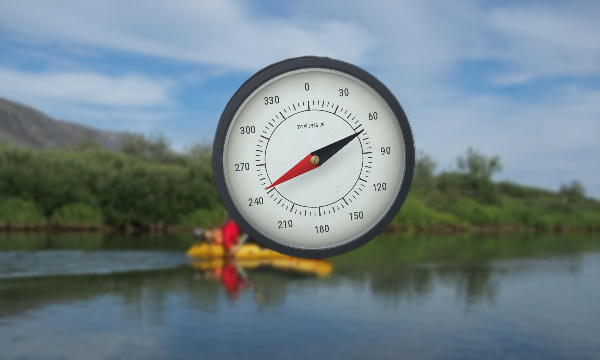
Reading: value=245 unit=°
